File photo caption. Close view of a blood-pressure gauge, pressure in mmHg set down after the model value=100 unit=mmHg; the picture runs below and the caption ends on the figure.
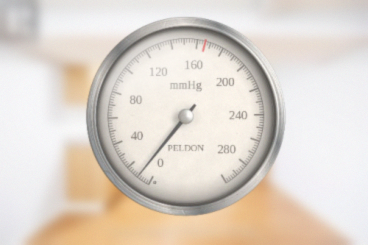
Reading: value=10 unit=mmHg
